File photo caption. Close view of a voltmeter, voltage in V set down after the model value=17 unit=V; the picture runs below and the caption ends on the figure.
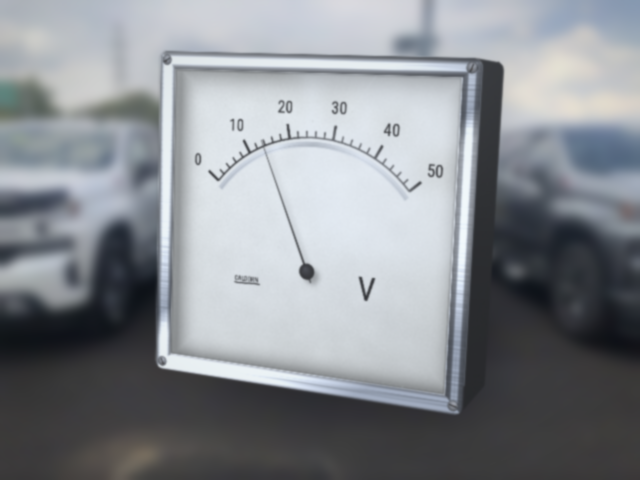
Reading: value=14 unit=V
